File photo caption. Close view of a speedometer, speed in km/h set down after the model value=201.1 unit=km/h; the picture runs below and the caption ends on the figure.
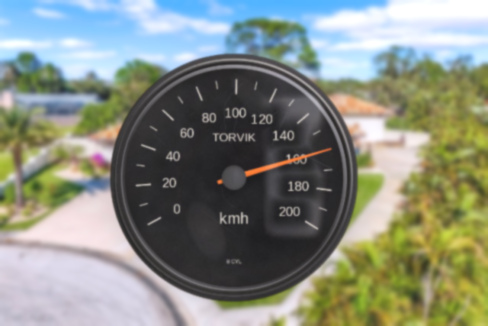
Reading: value=160 unit=km/h
